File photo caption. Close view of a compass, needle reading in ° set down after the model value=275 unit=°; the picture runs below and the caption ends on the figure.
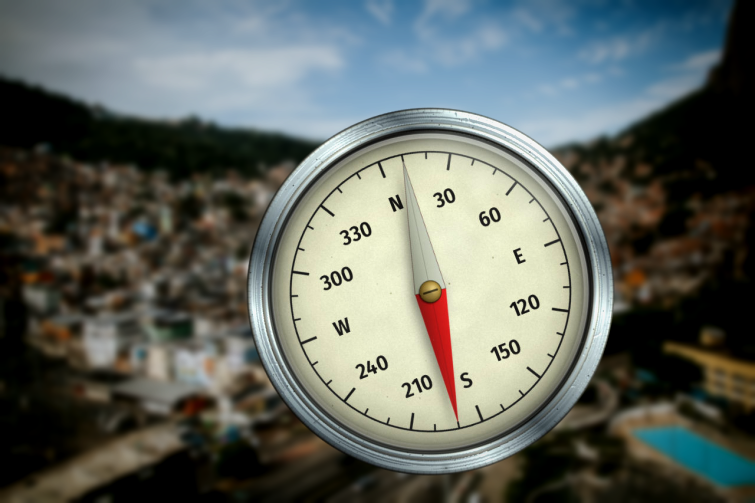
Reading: value=190 unit=°
